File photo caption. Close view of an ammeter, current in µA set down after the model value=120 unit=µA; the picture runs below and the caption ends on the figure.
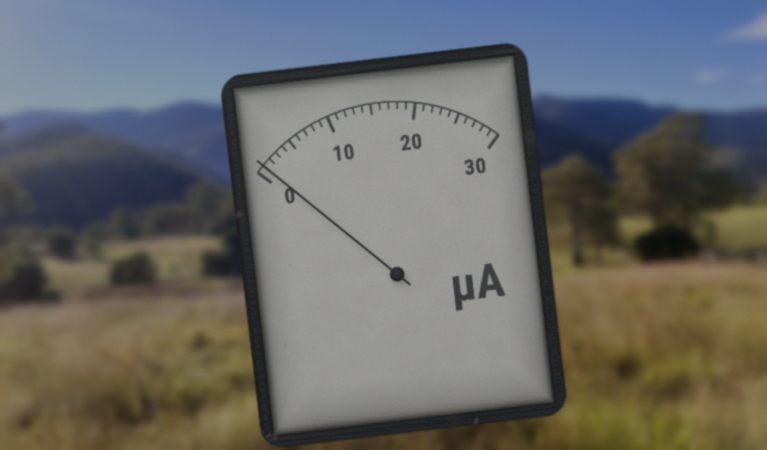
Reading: value=1 unit=µA
